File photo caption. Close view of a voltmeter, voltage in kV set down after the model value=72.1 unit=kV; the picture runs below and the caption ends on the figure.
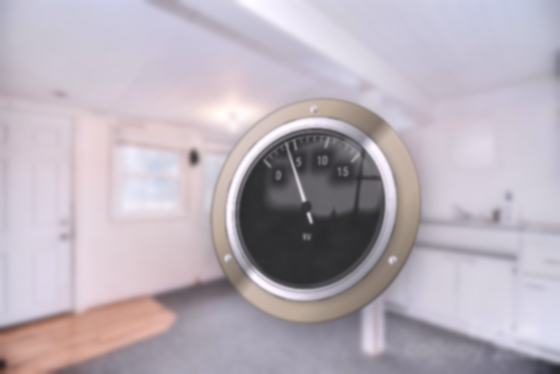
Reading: value=4 unit=kV
